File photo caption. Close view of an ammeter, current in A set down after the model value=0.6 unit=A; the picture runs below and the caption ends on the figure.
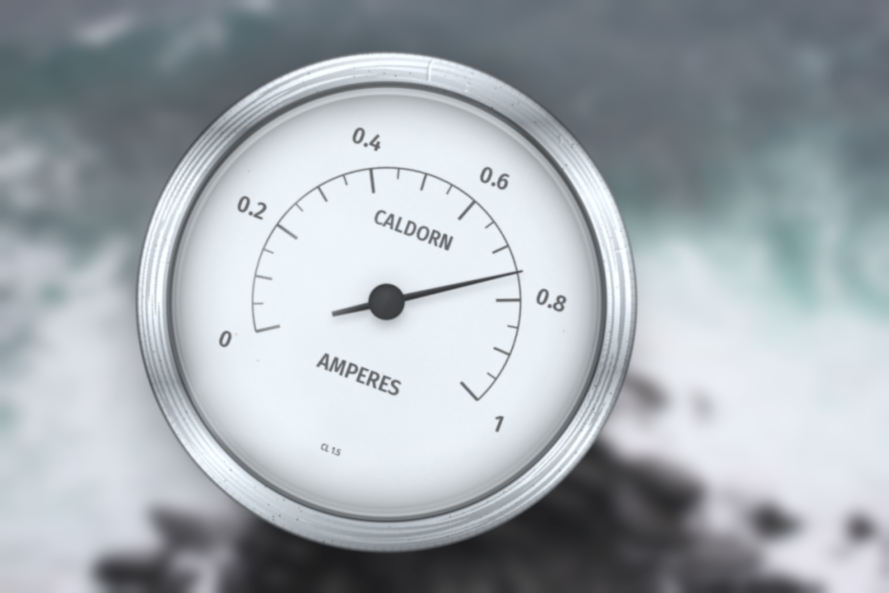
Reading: value=0.75 unit=A
